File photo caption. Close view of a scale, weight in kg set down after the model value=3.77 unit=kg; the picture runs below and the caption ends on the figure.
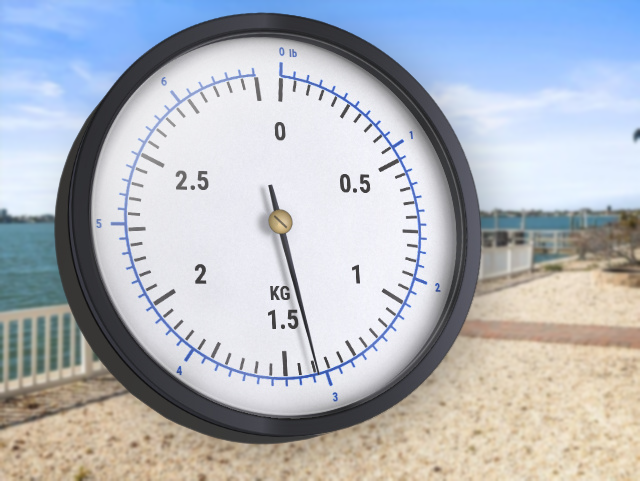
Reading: value=1.4 unit=kg
